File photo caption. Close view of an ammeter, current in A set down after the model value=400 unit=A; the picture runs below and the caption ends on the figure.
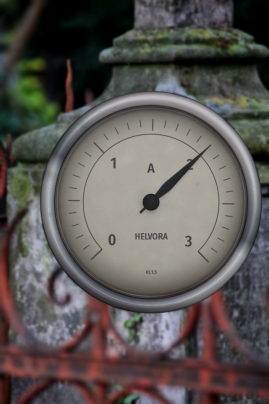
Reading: value=2 unit=A
